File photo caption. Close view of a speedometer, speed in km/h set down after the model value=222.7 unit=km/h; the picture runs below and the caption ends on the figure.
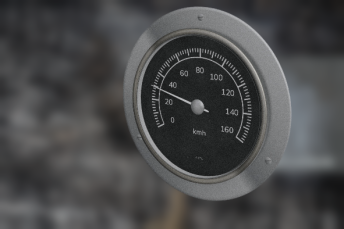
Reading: value=30 unit=km/h
